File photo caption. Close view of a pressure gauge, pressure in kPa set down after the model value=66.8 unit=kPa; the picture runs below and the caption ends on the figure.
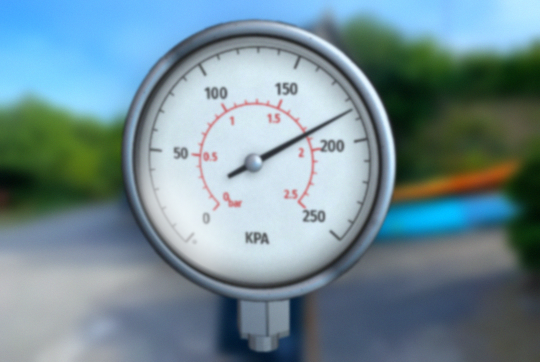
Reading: value=185 unit=kPa
